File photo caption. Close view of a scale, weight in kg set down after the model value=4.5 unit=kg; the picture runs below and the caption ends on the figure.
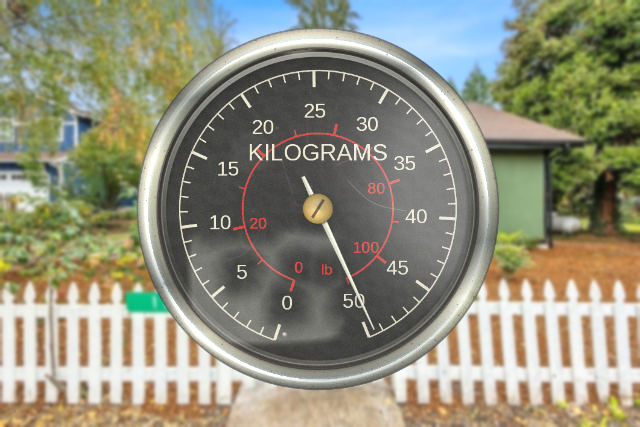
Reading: value=49.5 unit=kg
